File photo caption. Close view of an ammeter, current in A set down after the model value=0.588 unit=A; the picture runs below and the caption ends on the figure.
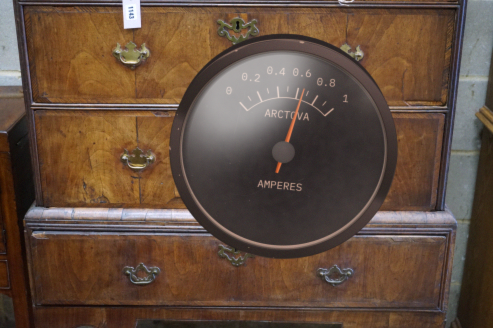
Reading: value=0.65 unit=A
